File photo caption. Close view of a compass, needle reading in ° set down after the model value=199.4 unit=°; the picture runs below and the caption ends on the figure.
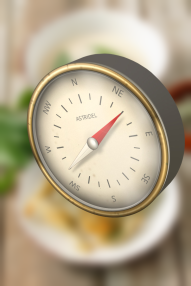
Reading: value=60 unit=°
